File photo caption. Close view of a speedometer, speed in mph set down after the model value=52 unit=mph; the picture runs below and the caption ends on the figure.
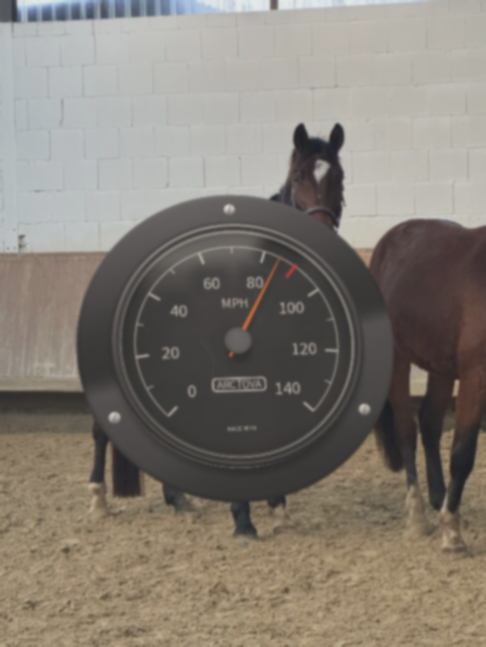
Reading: value=85 unit=mph
